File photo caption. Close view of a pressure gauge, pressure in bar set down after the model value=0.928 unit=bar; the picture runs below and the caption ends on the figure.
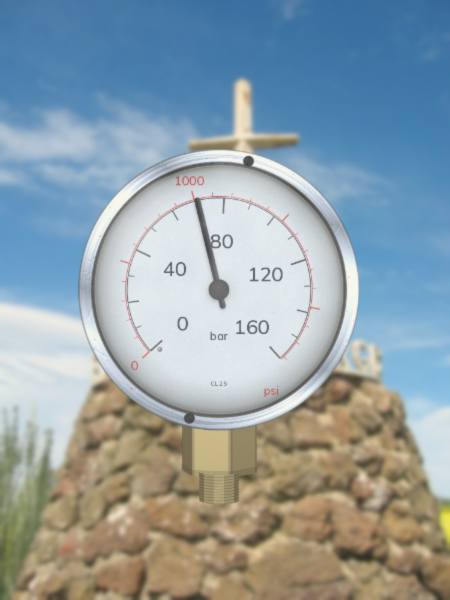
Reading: value=70 unit=bar
